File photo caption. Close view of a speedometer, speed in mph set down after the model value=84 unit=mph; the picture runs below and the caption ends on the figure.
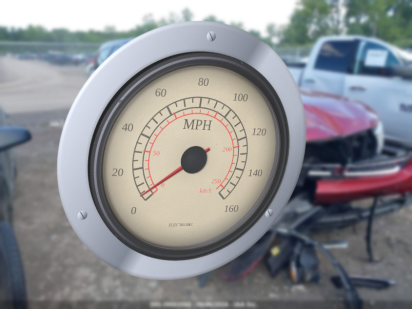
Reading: value=5 unit=mph
